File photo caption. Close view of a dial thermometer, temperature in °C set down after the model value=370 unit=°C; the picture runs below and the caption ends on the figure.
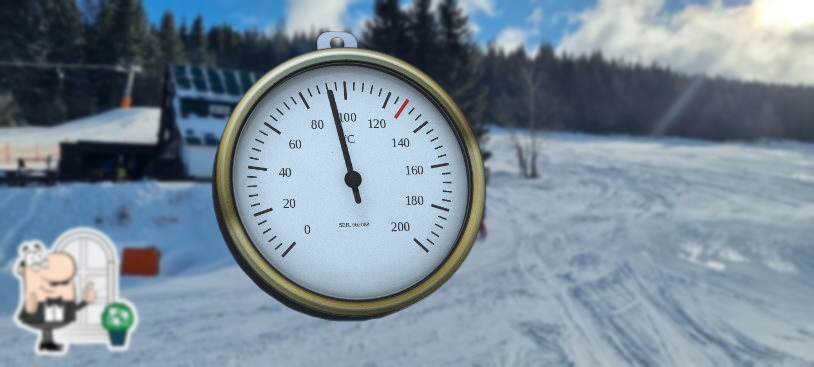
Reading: value=92 unit=°C
